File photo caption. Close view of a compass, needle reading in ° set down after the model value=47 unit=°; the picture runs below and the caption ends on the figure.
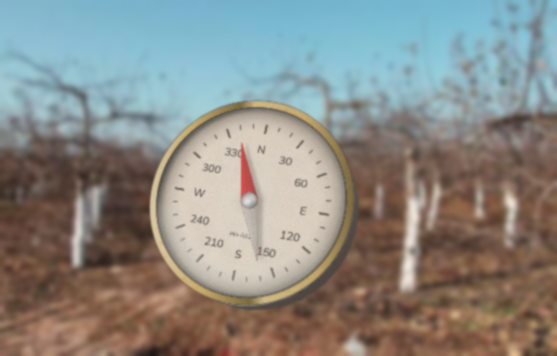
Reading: value=340 unit=°
